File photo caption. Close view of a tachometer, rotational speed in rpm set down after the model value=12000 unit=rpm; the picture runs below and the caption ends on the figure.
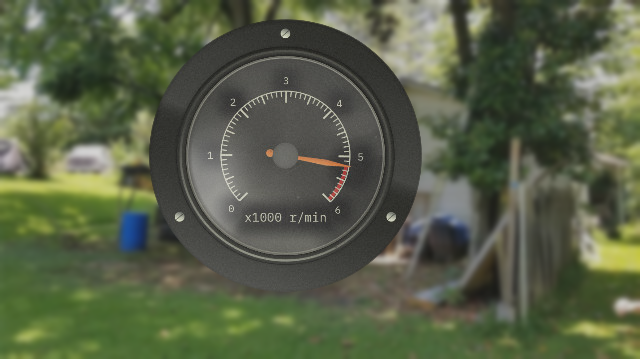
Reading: value=5200 unit=rpm
